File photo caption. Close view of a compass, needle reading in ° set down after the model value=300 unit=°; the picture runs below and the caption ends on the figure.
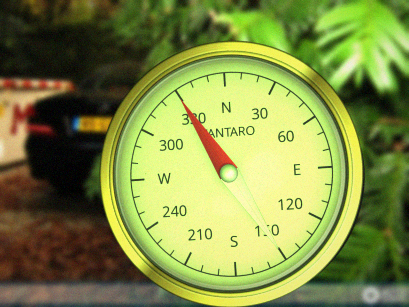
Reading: value=330 unit=°
